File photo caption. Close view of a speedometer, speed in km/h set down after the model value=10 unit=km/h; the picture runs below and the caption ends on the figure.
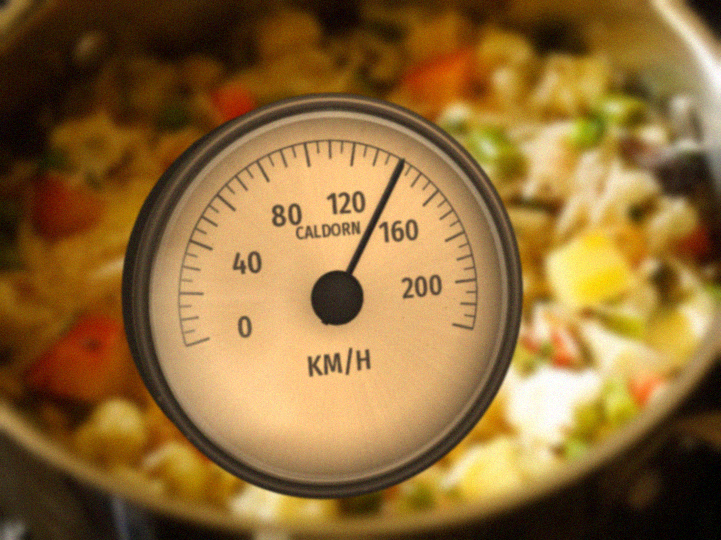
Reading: value=140 unit=km/h
